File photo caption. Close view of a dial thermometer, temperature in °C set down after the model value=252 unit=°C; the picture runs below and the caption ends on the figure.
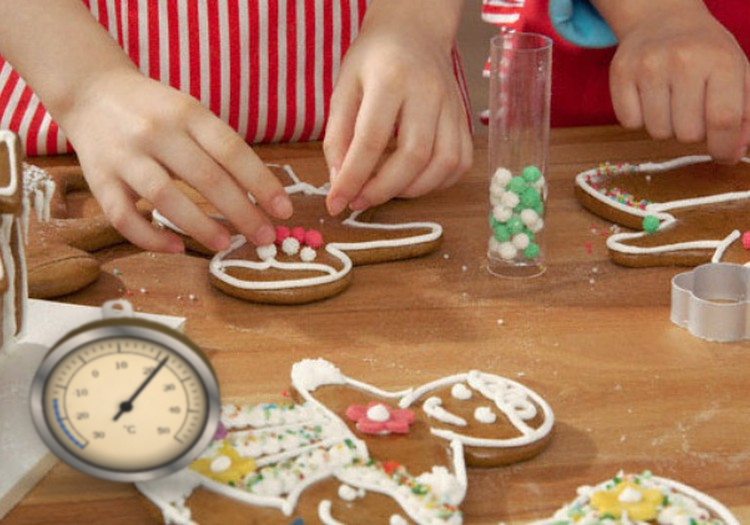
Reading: value=22 unit=°C
